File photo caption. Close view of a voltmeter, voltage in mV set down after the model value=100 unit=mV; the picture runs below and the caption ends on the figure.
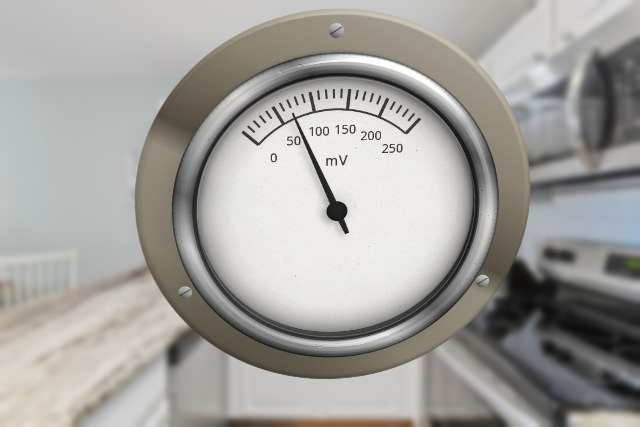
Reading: value=70 unit=mV
